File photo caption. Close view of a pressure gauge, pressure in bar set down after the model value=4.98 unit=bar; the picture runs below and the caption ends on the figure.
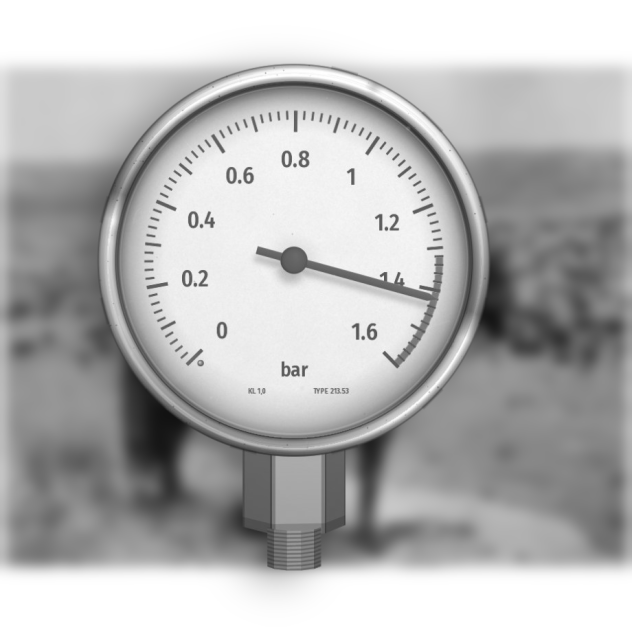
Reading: value=1.42 unit=bar
